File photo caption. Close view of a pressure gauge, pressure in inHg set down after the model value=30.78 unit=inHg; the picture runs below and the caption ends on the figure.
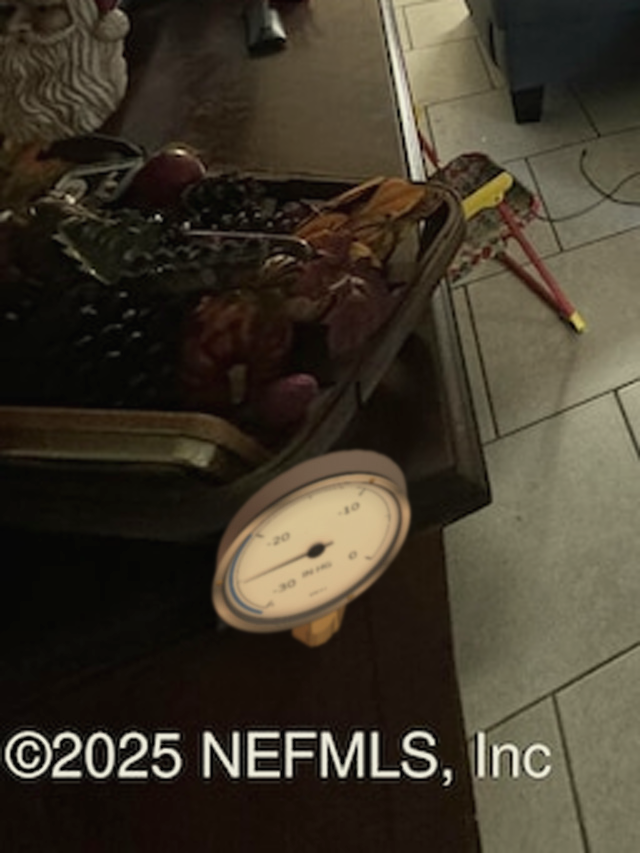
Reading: value=-25 unit=inHg
